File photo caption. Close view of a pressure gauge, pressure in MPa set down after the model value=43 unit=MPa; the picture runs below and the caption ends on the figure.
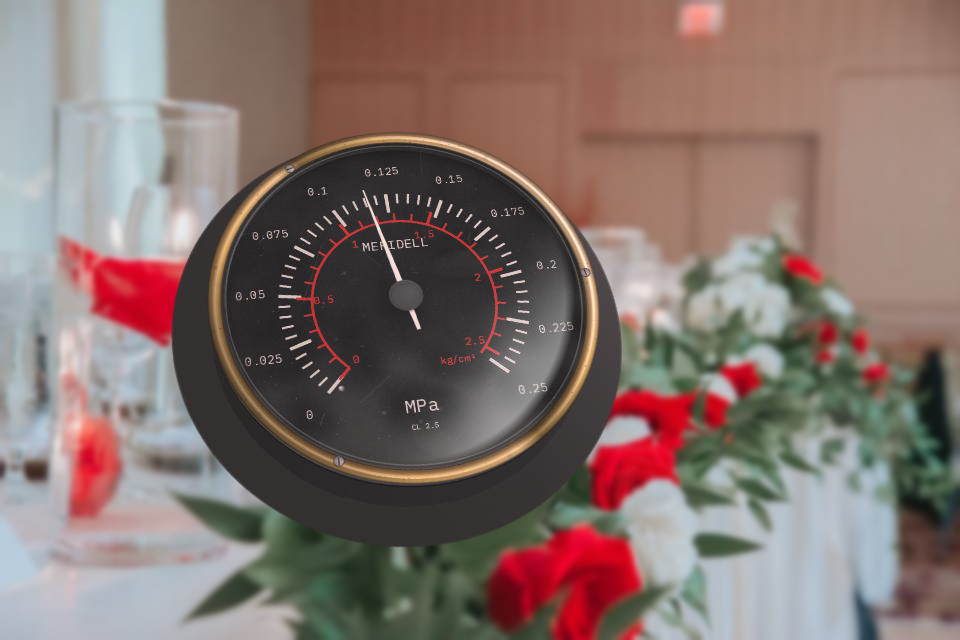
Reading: value=0.115 unit=MPa
